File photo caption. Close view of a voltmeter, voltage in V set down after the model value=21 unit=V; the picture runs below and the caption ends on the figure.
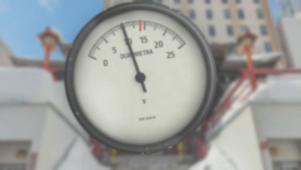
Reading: value=10 unit=V
